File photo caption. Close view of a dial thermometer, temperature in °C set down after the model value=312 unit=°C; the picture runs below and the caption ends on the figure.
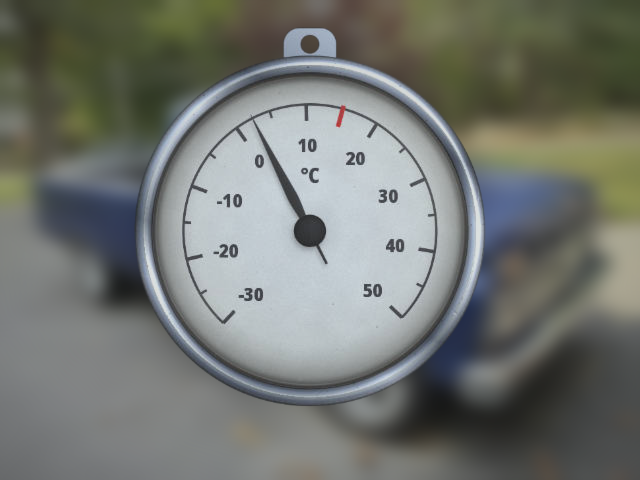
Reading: value=2.5 unit=°C
